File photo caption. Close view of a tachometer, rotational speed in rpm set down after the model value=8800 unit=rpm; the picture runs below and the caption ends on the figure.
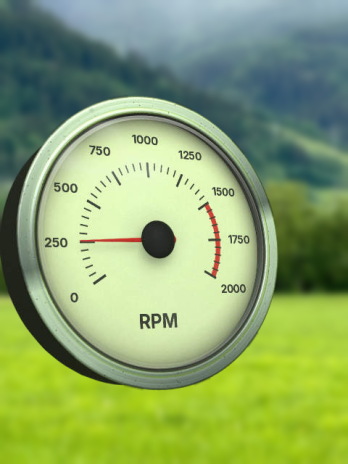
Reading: value=250 unit=rpm
